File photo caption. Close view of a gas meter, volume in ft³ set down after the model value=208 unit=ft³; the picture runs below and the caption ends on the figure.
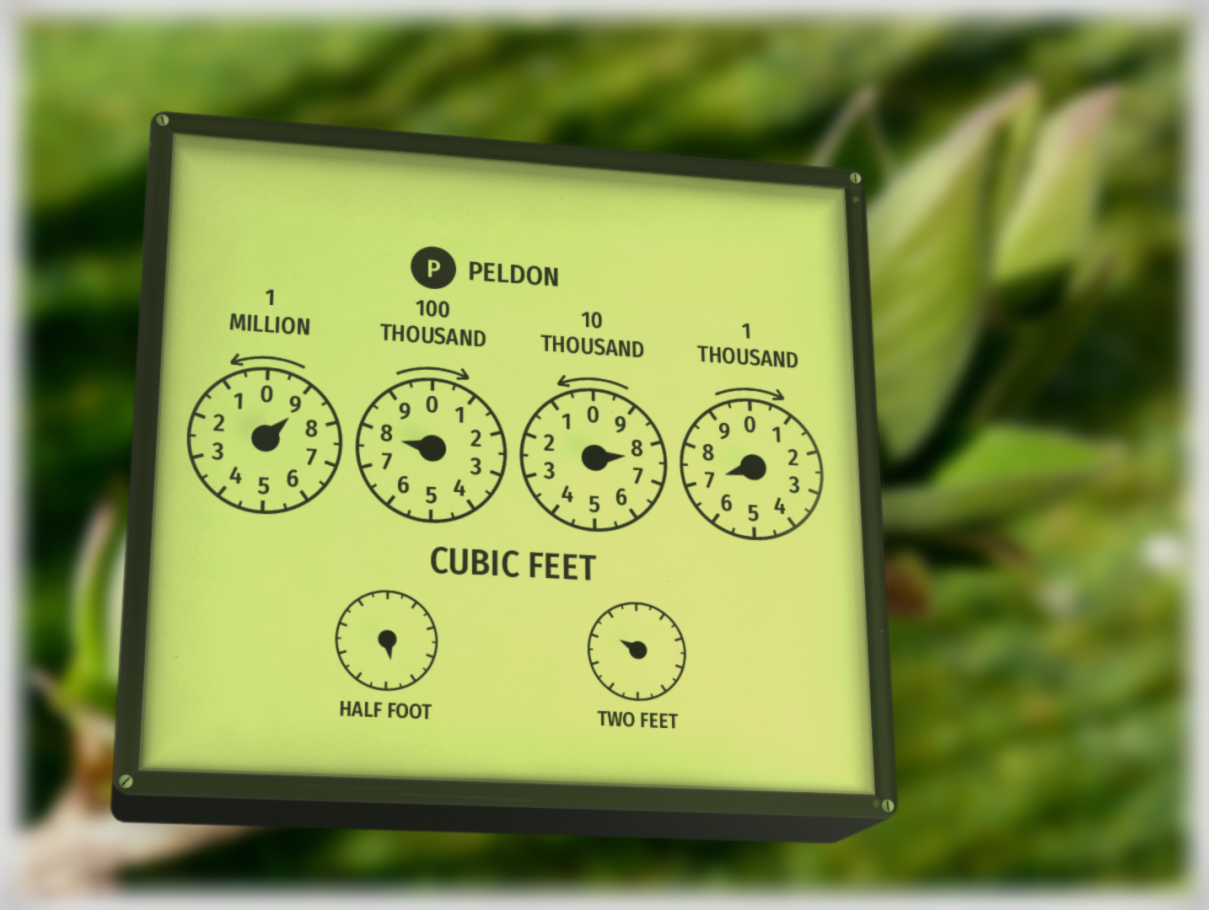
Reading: value=877700 unit=ft³
